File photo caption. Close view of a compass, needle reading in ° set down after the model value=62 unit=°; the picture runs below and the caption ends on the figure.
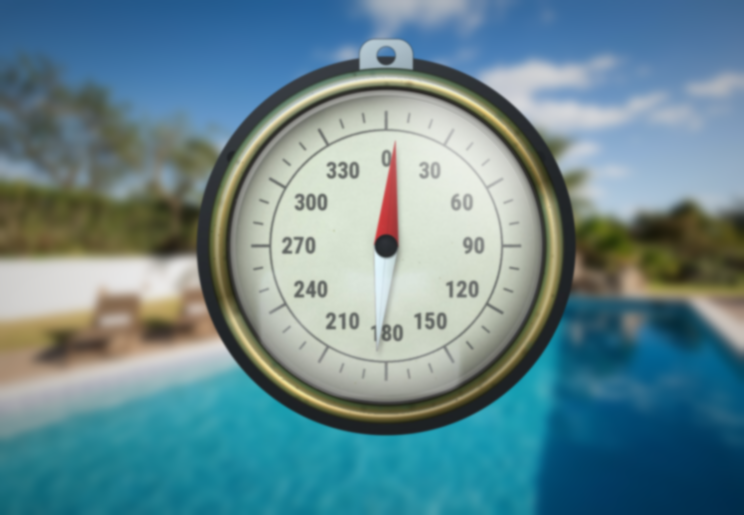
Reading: value=5 unit=°
